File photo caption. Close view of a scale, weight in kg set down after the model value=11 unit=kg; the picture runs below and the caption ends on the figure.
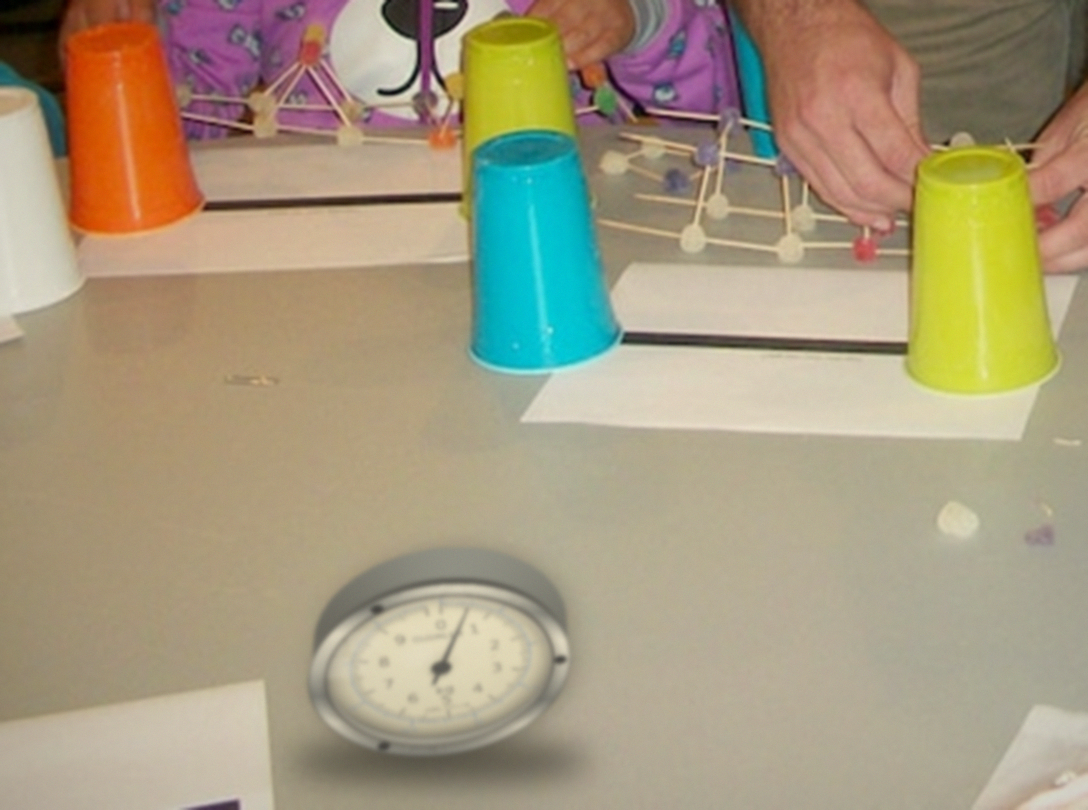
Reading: value=0.5 unit=kg
